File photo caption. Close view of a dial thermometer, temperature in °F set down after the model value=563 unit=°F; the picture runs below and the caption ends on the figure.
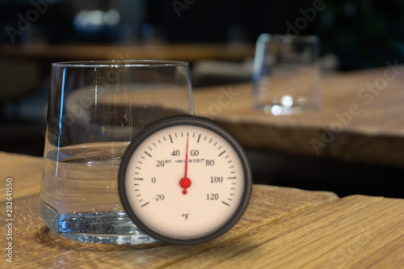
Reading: value=52 unit=°F
